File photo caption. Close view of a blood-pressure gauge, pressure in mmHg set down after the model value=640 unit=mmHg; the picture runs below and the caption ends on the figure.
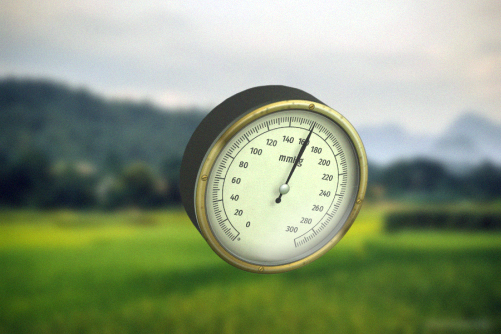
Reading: value=160 unit=mmHg
